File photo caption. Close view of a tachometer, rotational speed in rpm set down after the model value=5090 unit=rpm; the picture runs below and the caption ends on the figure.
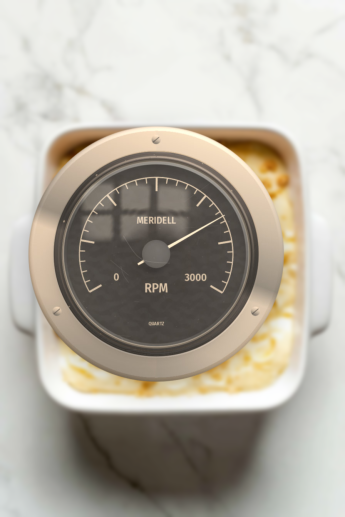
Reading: value=2250 unit=rpm
